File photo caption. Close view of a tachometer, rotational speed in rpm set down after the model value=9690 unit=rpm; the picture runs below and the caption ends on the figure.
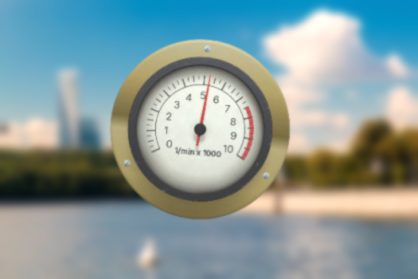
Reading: value=5250 unit=rpm
